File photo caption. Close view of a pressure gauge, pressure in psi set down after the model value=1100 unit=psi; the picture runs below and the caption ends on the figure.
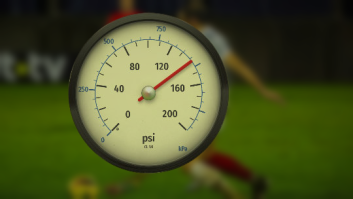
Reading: value=140 unit=psi
